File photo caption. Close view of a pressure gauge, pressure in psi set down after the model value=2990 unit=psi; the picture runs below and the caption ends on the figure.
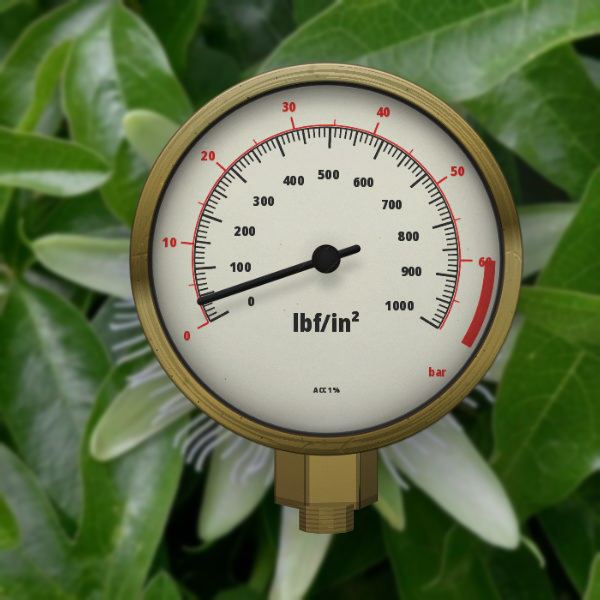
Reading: value=40 unit=psi
